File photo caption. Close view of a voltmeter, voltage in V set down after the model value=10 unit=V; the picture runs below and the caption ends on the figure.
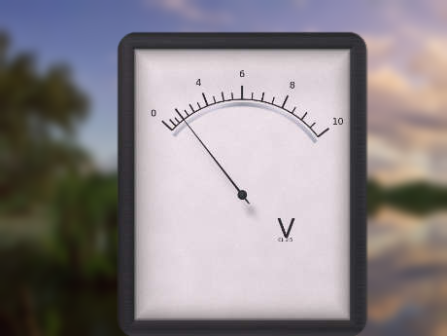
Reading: value=2 unit=V
